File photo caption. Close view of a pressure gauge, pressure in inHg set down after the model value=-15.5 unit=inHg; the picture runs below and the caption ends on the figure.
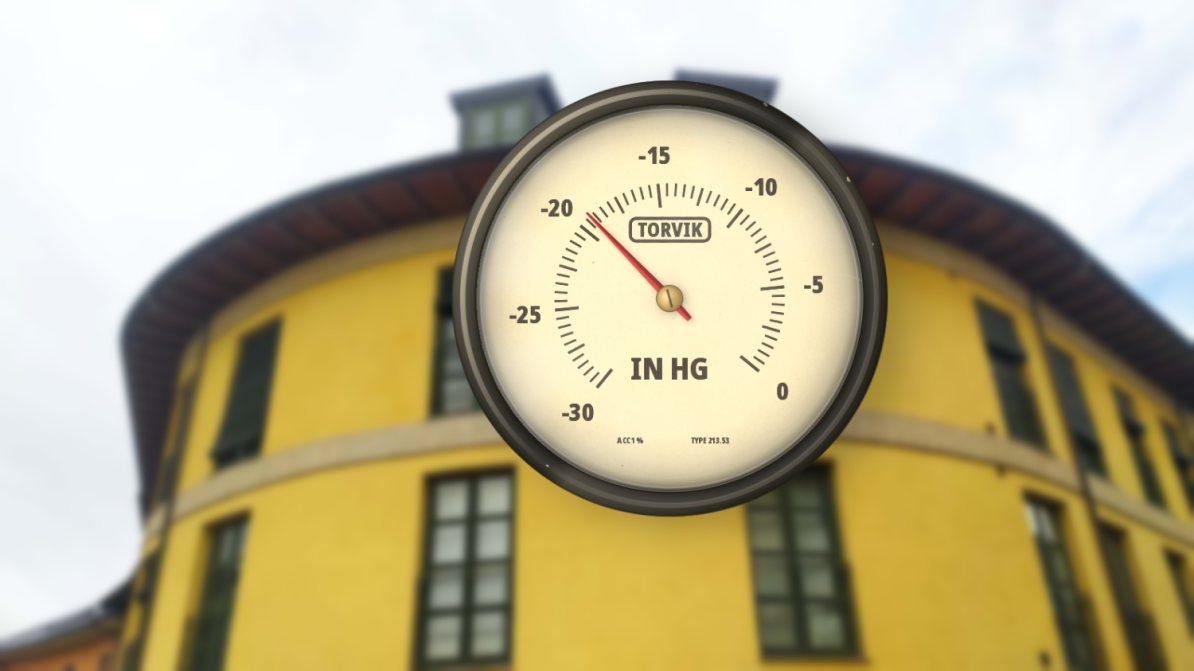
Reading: value=-19.25 unit=inHg
